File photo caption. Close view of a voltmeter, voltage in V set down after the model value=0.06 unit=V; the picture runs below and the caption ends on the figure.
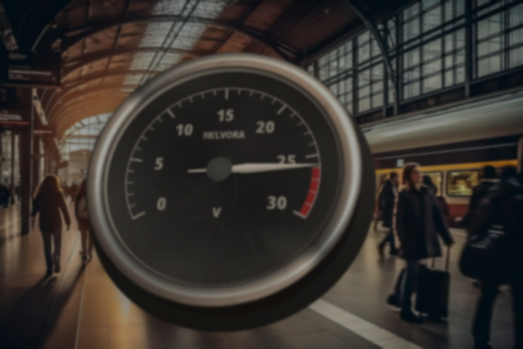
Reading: value=26 unit=V
